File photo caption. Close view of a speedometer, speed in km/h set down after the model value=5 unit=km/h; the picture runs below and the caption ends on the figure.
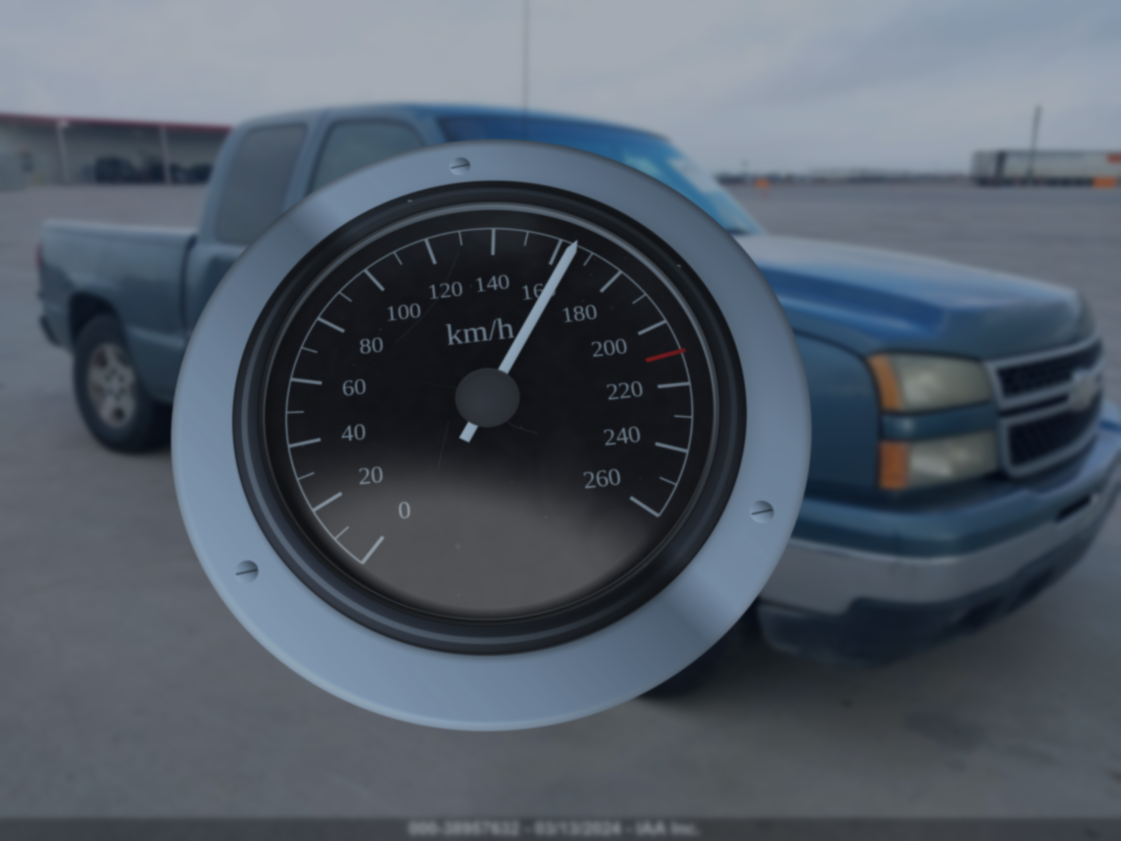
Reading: value=165 unit=km/h
